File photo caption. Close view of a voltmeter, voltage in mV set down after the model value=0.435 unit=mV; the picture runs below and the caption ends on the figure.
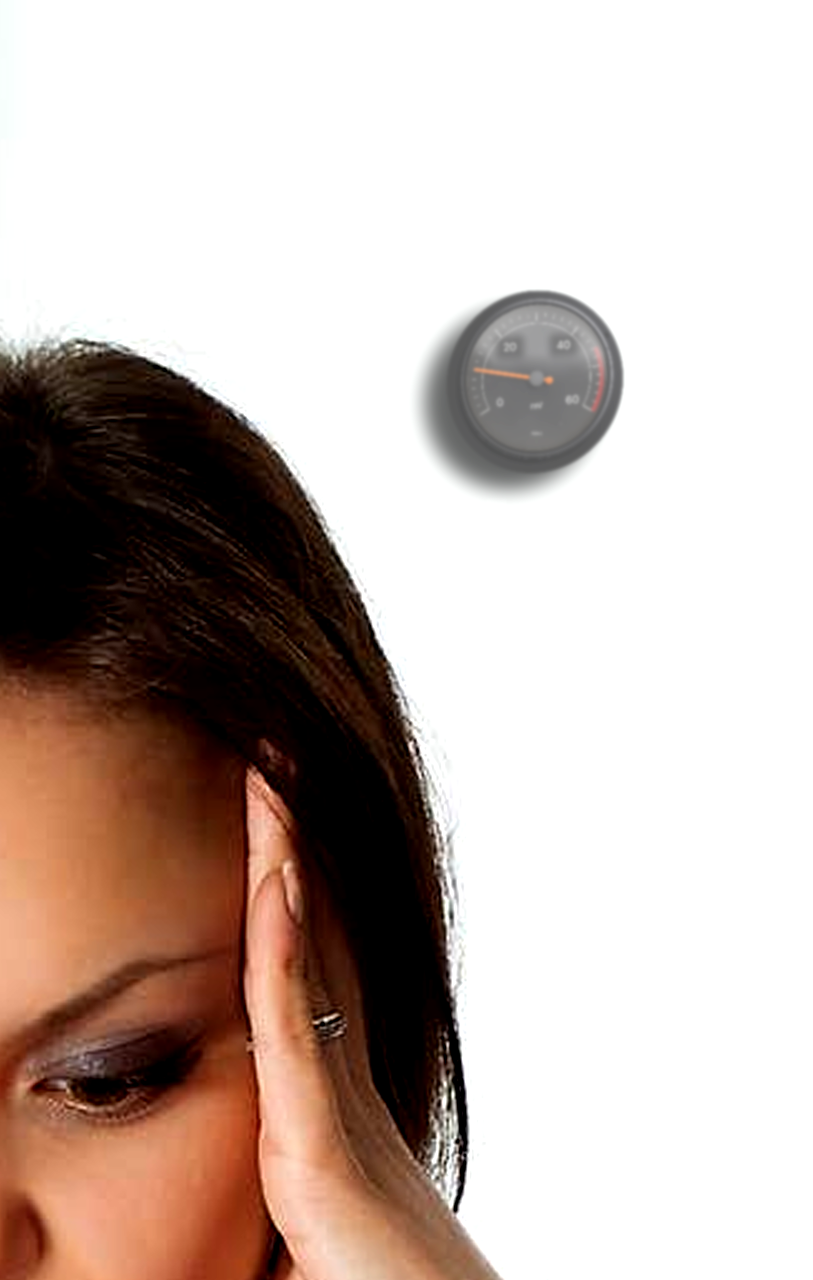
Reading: value=10 unit=mV
